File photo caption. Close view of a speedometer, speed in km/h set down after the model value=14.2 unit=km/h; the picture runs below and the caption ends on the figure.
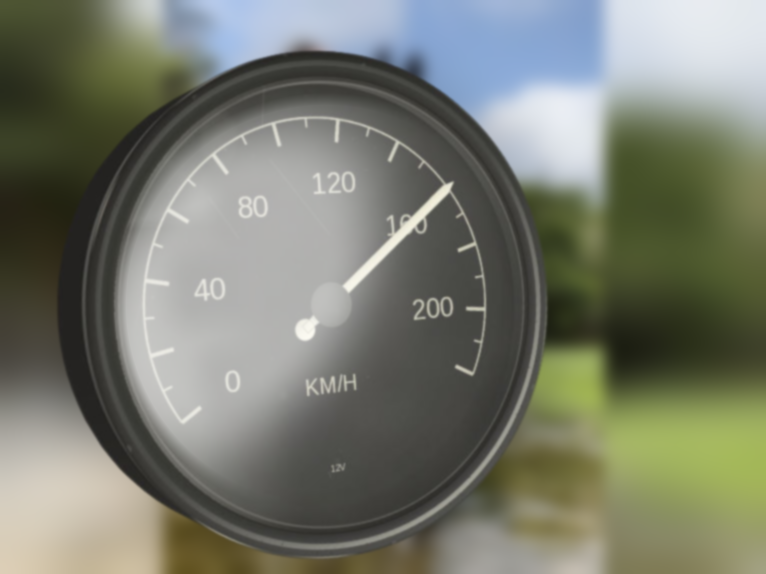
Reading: value=160 unit=km/h
